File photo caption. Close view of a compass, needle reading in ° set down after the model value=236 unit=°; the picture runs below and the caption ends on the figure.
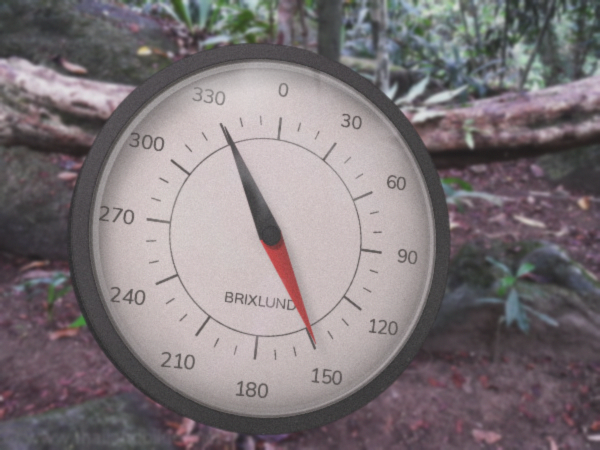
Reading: value=150 unit=°
